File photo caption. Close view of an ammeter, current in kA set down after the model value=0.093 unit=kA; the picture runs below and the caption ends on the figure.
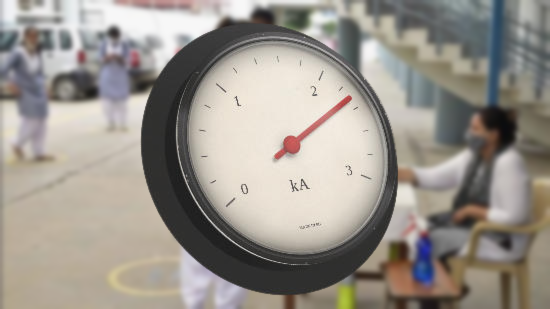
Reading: value=2.3 unit=kA
